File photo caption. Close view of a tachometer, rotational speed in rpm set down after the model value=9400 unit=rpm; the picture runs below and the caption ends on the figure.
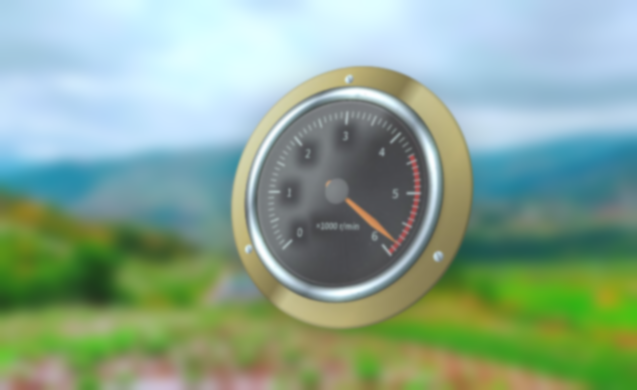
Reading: value=5800 unit=rpm
